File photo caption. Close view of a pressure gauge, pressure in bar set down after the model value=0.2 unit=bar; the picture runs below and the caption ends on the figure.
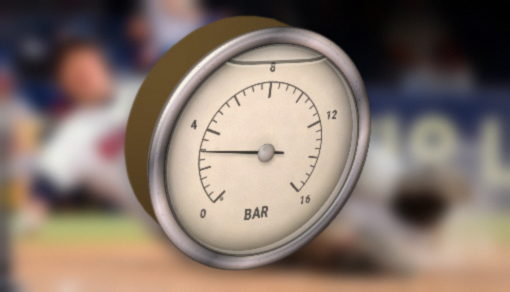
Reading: value=3 unit=bar
